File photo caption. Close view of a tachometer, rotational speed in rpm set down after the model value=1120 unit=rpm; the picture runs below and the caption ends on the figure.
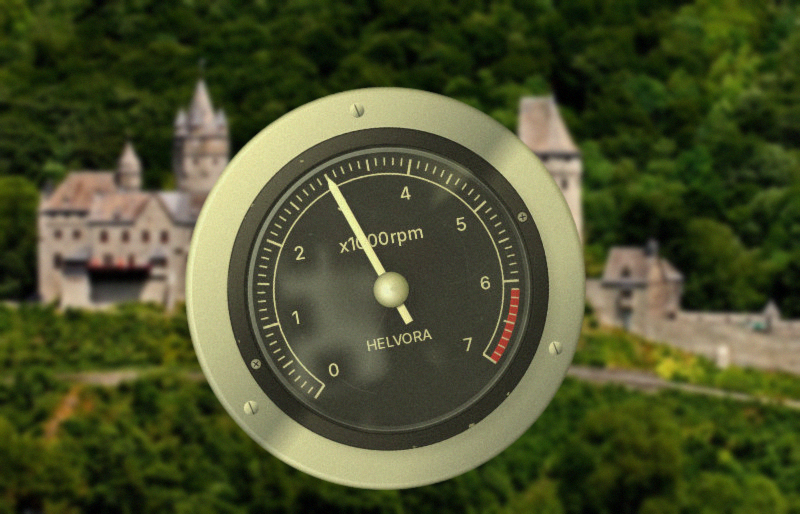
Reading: value=3000 unit=rpm
